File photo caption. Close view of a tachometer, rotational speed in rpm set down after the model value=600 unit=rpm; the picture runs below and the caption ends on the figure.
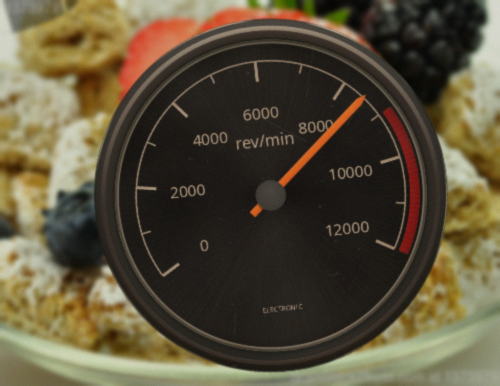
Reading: value=8500 unit=rpm
